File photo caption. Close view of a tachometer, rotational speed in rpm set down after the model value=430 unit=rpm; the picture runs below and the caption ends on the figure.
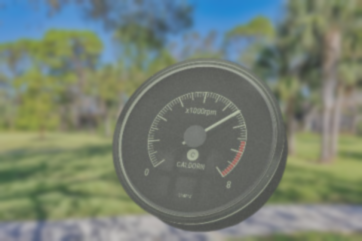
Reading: value=5500 unit=rpm
